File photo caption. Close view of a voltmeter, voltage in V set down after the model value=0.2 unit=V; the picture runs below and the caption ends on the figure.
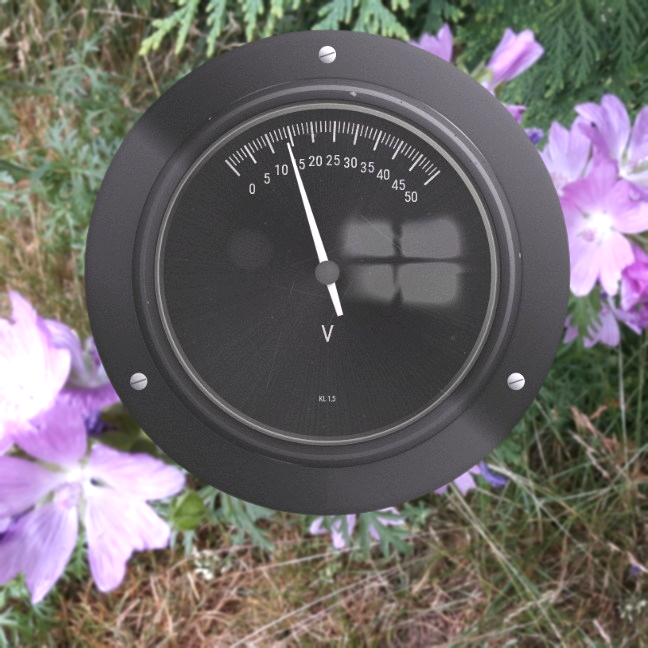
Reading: value=14 unit=V
